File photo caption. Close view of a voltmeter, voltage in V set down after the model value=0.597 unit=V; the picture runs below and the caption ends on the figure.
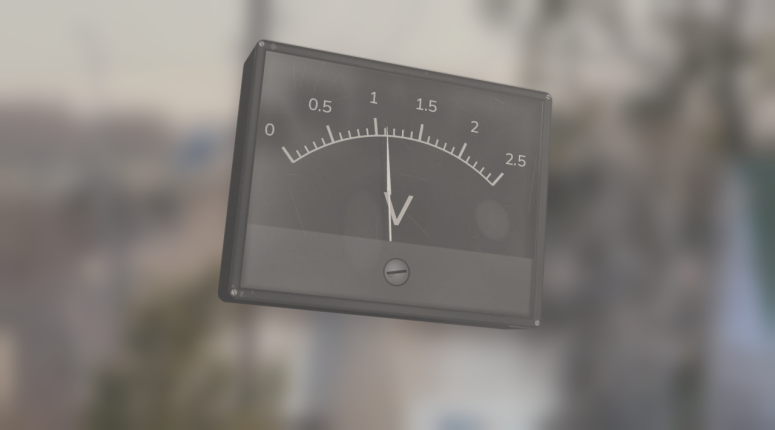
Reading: value=1.1 unit=V
